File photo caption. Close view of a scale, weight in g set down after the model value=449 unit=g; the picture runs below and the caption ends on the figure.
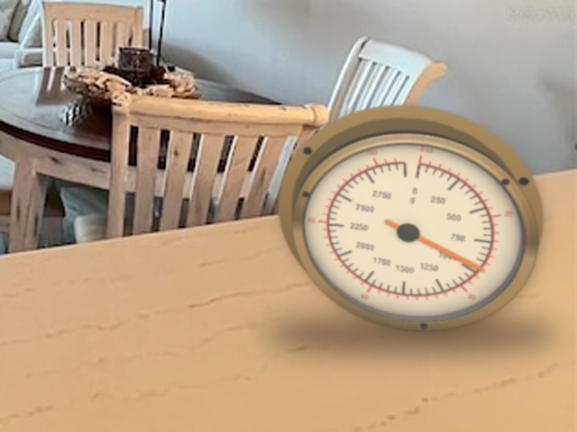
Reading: value=950 unit=g
